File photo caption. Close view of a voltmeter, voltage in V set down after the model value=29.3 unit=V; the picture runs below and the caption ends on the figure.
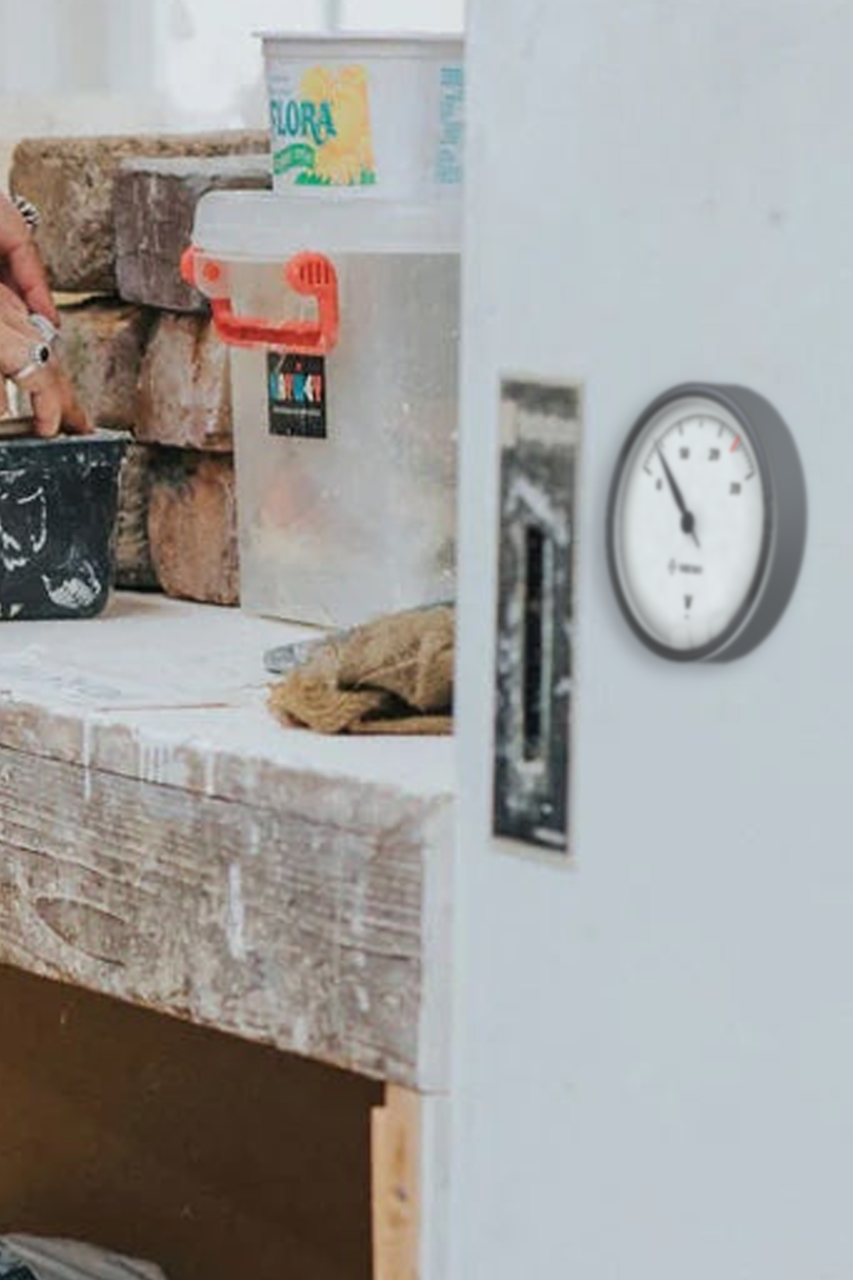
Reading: value=5 unit=V
